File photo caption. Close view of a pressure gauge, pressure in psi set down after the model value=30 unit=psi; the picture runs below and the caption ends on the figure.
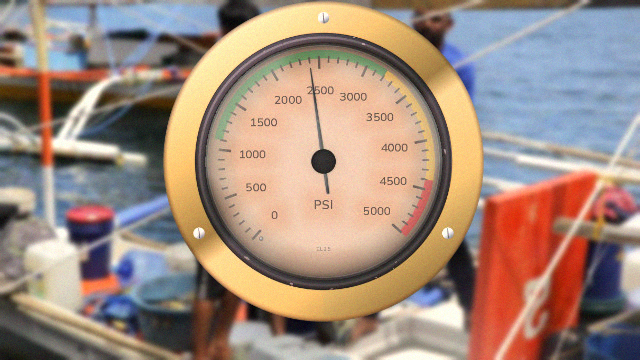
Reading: value=2400 unit=psi
